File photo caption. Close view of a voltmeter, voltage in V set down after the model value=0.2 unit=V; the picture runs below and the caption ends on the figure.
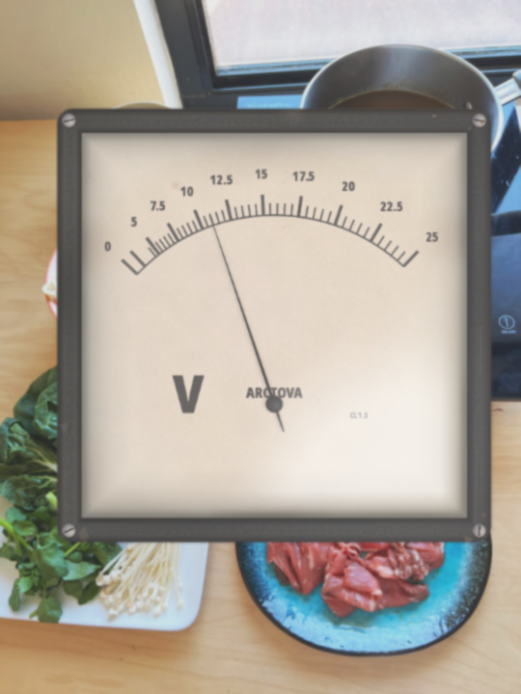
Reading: value=11 unit=V
